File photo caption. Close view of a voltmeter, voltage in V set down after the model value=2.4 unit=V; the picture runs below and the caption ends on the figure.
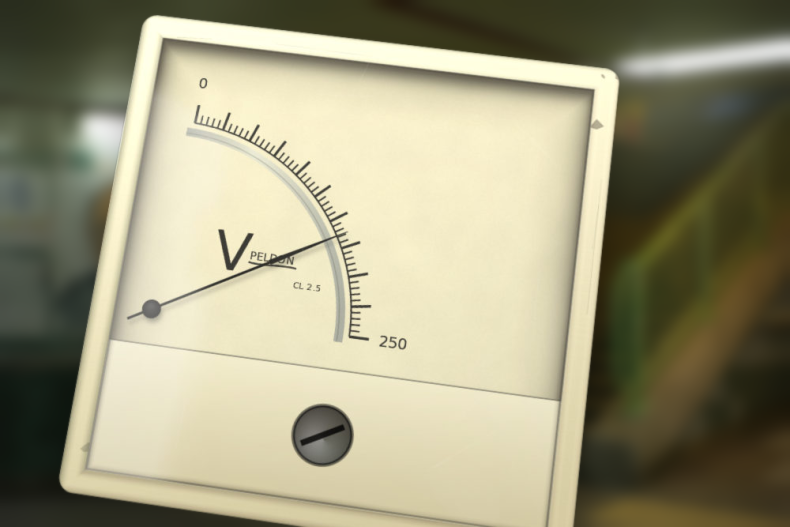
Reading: value=165 unit=V
